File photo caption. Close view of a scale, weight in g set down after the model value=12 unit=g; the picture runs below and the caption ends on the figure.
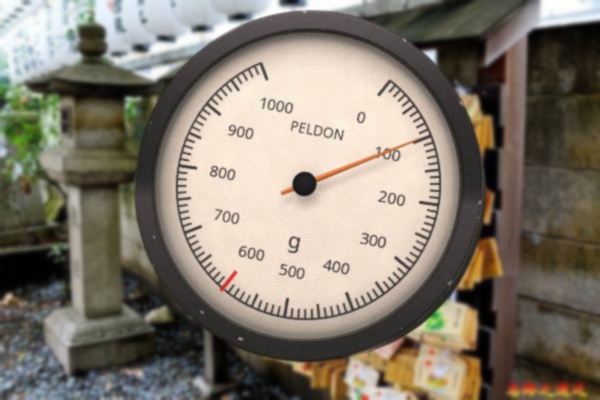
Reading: value=100 unit=g
